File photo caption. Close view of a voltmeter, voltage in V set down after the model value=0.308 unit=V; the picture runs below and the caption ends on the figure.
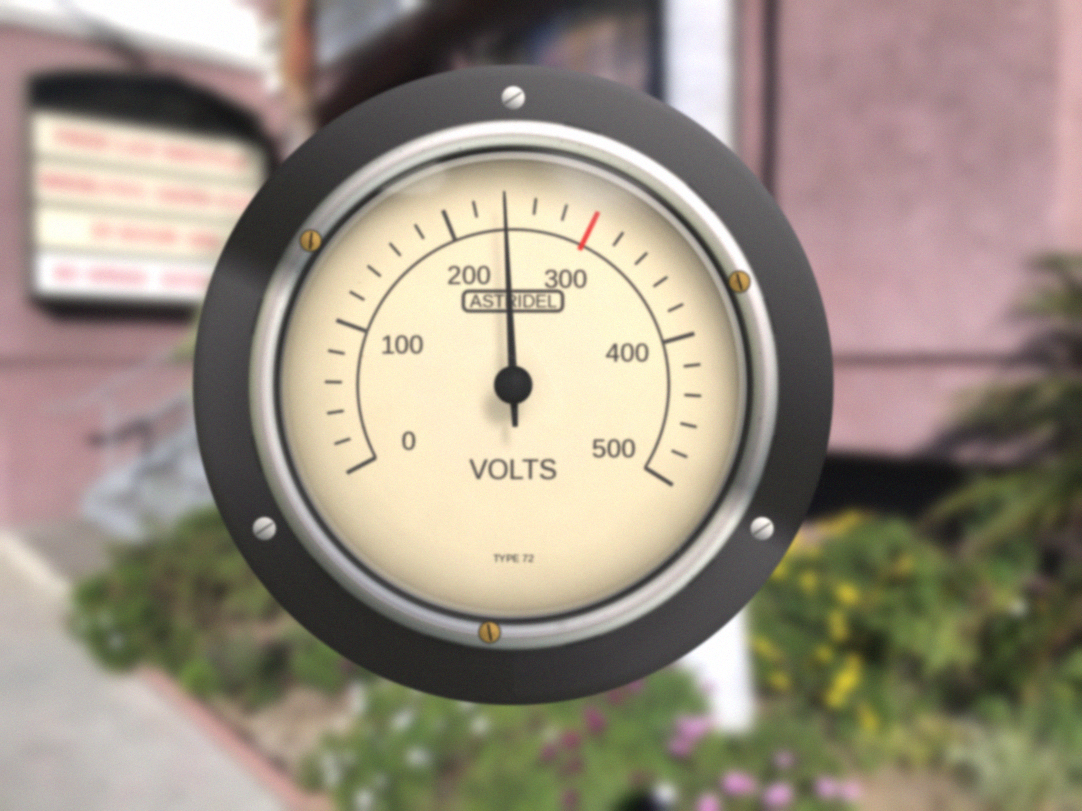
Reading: value=240 unit=V
